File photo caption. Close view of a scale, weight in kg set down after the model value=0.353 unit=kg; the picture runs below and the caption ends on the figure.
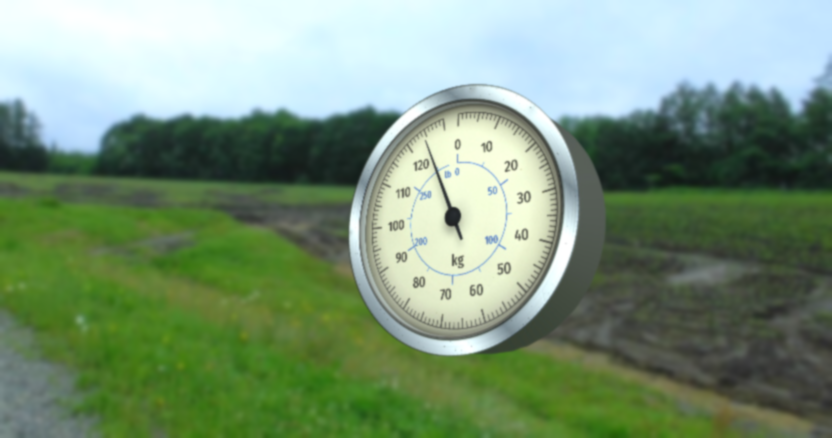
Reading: value=125 unit=kg
